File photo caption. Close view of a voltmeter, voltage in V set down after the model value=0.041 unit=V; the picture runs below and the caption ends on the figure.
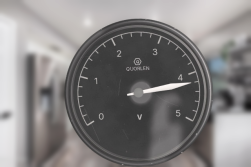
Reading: value=4.2 unit=V
